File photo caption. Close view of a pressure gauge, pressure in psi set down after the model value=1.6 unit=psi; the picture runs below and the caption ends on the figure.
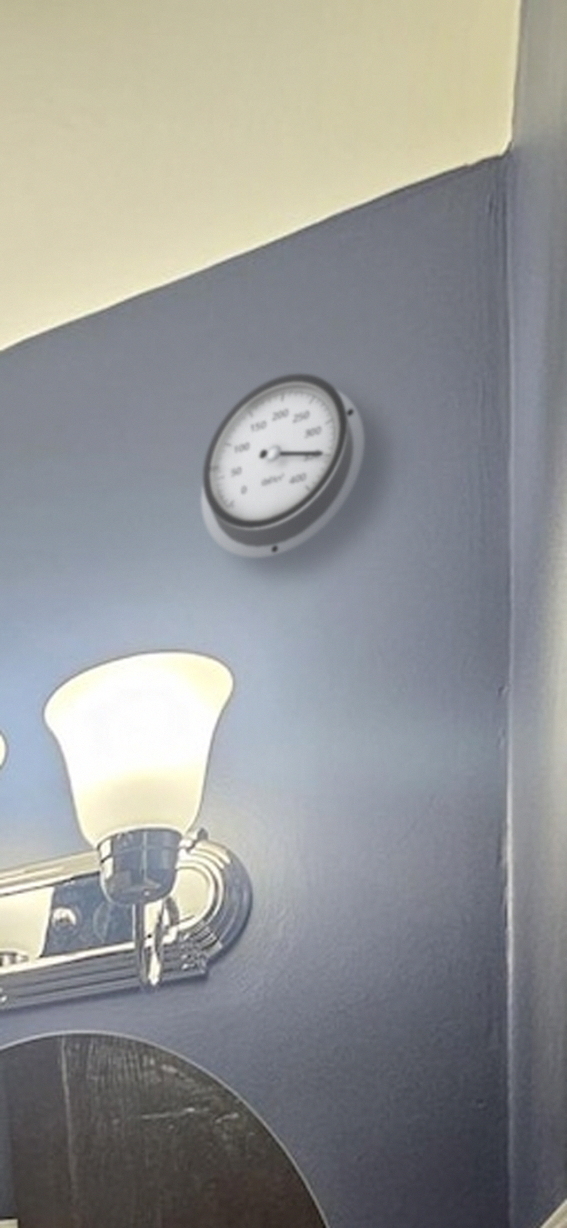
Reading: value=350 unit=psi
